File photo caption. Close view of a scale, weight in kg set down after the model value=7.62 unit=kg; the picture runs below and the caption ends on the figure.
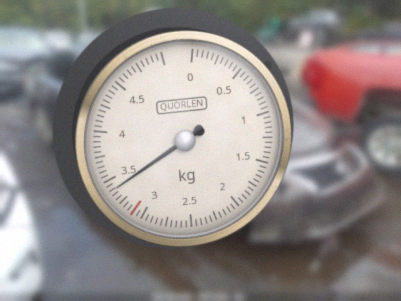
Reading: value=3.4 unit=kg
